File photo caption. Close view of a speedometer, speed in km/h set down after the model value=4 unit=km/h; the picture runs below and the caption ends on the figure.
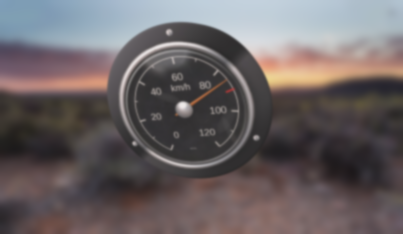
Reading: value=85 unit=km/h
